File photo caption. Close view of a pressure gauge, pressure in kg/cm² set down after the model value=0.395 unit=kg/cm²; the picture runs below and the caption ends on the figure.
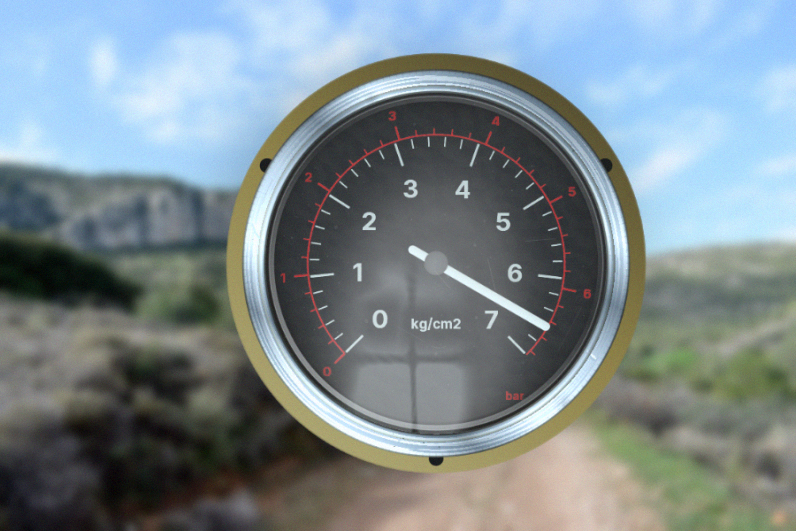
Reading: value=6.6 unit=kg/cm²
